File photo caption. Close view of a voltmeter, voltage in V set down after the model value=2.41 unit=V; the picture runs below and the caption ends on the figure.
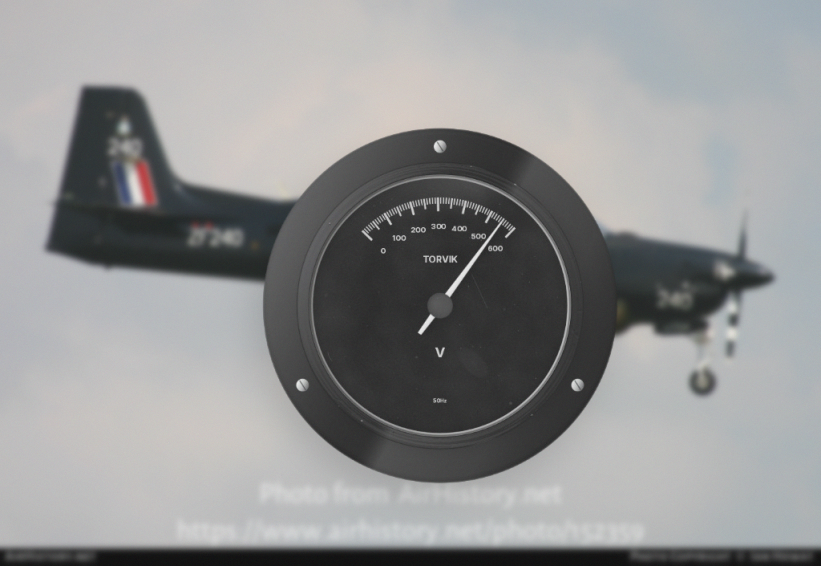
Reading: value=550 unit=V
